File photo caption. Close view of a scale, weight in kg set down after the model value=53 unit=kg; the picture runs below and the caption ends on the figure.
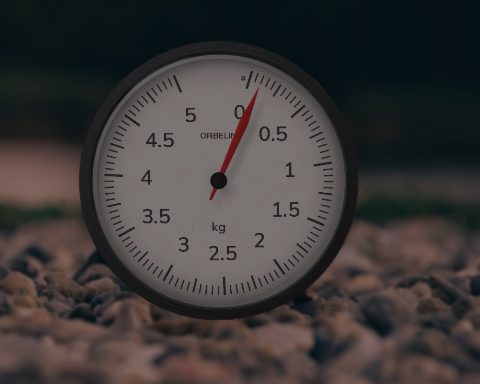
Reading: value=0.1 unit=kg
